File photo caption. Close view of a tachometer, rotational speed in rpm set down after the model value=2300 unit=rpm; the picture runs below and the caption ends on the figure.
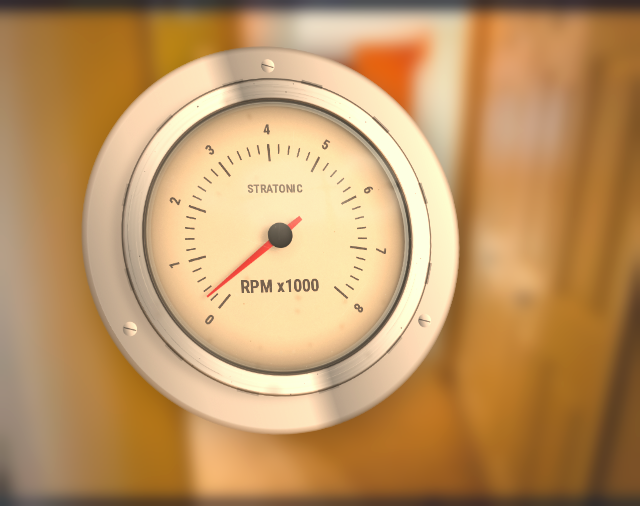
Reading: value=300 unit=rpm
